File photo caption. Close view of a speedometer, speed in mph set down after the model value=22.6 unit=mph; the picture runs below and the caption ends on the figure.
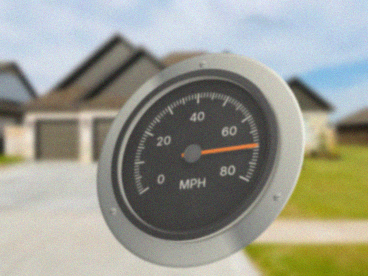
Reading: value=70 unit=mph
